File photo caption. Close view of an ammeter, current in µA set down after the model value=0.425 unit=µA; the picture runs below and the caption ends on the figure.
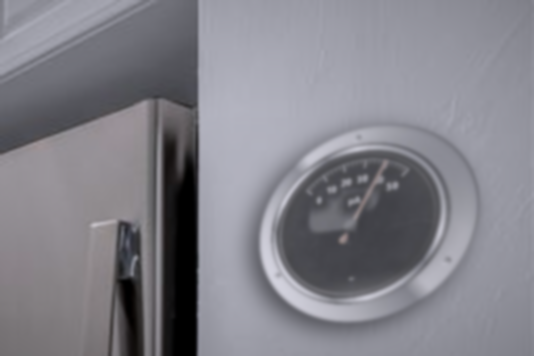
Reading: value=40 unit=µA
